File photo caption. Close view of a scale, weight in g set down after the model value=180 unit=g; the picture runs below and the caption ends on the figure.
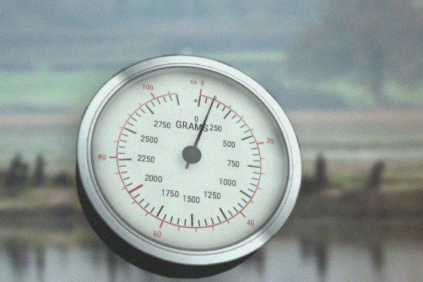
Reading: value=100 unit=g
